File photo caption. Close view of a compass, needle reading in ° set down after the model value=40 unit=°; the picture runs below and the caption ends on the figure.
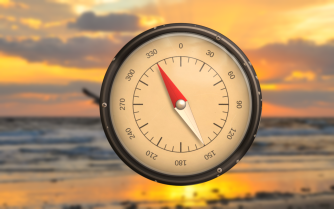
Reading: value=330 unit=°
